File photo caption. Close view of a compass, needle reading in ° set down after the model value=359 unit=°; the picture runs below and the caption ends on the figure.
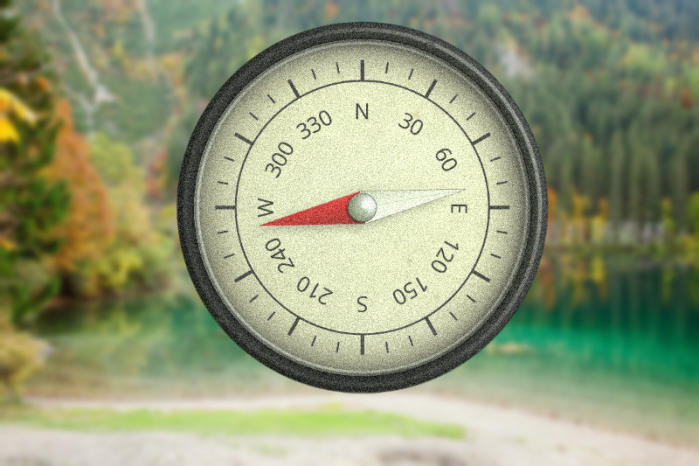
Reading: value=260 unit=°
